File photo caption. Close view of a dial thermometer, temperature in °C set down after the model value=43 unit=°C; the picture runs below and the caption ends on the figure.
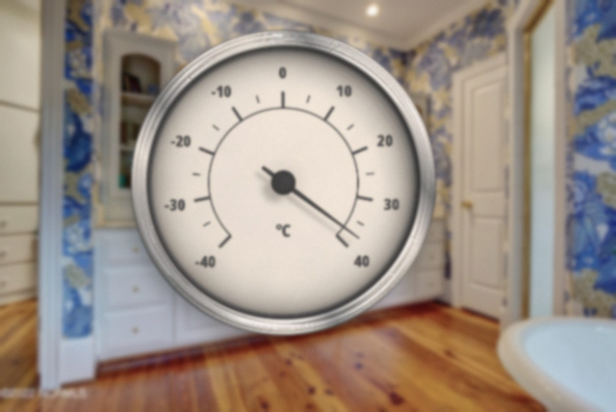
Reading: value=37.5 unit=°C
